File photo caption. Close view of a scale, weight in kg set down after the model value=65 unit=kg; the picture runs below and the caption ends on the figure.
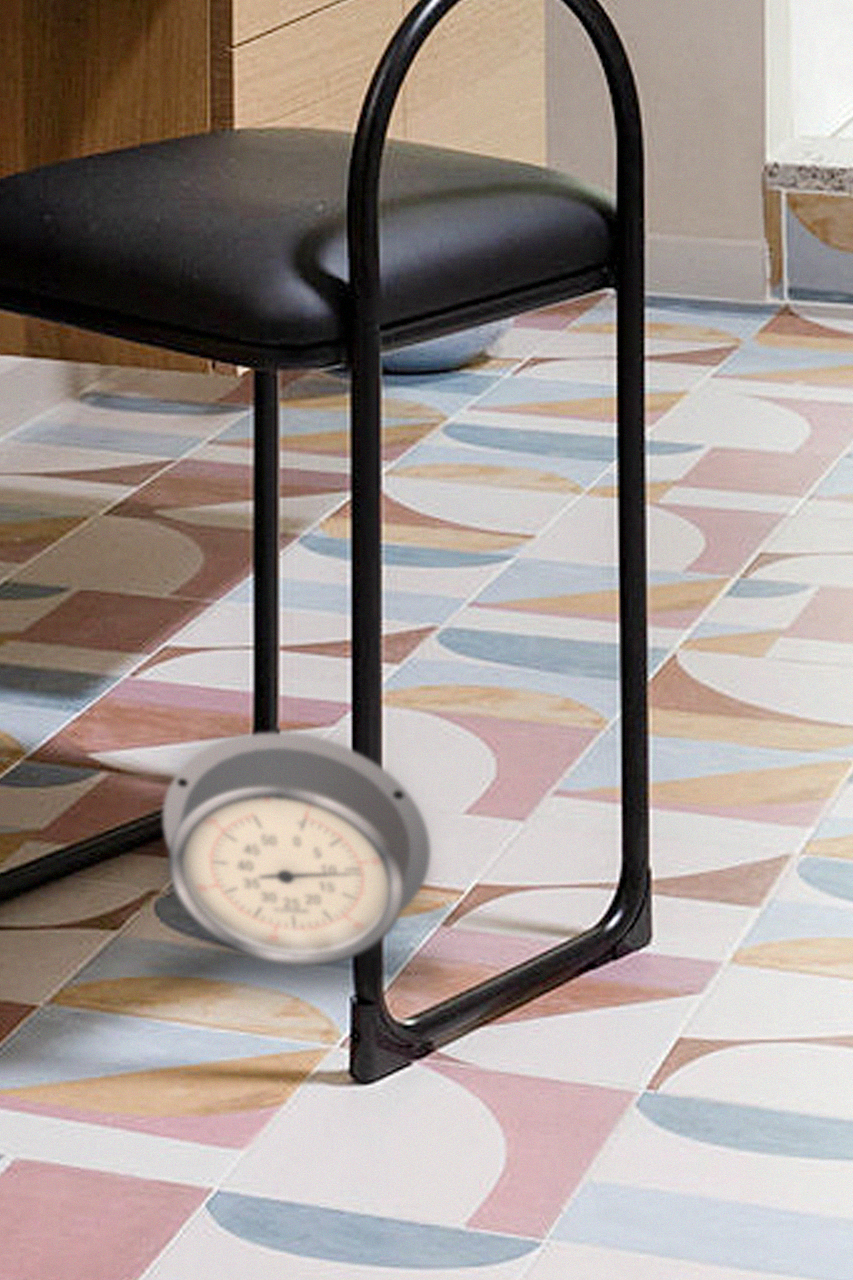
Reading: value=10 unit=kg
